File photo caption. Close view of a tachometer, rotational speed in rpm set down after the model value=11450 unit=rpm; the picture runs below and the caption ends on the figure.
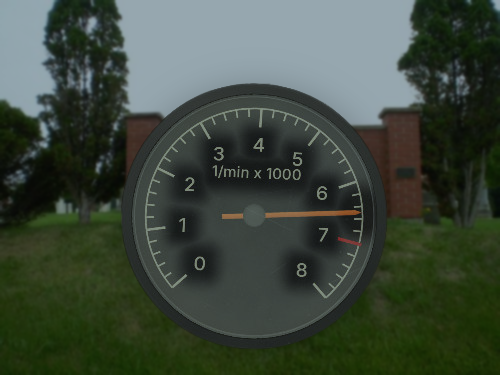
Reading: value=6500 unit=rpm
